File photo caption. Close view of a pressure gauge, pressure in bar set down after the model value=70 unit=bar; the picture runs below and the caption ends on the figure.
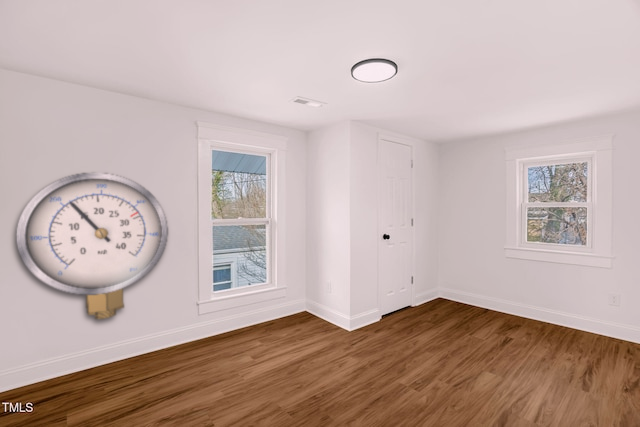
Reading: value=15 unit=bar
